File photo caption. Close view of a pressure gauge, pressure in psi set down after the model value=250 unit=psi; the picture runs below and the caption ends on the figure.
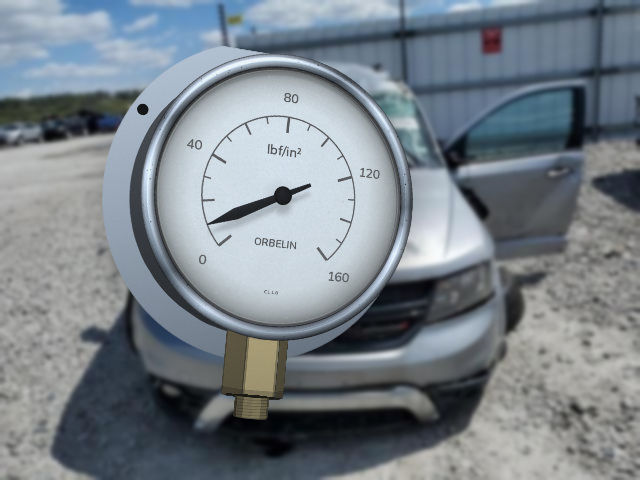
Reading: value=10 unit=psi
